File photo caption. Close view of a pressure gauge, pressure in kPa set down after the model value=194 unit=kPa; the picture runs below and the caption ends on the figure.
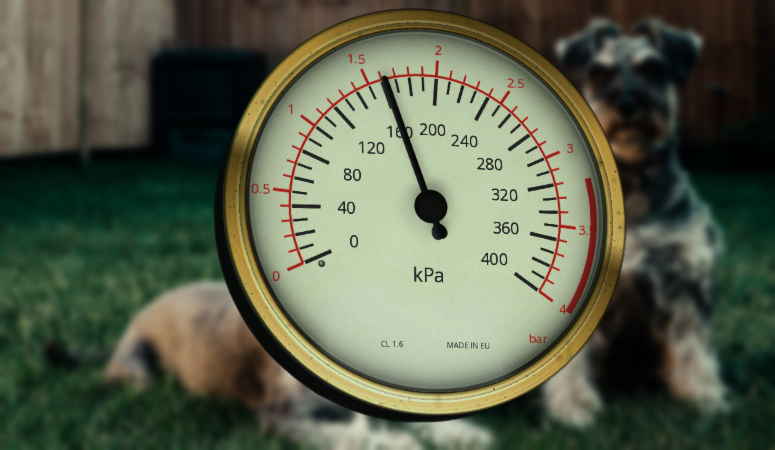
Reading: value=160 unit=kPa
